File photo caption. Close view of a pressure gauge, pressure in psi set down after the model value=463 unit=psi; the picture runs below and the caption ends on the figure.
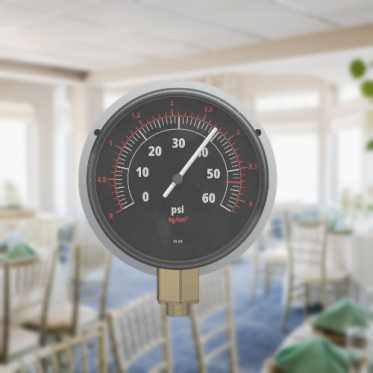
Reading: value=39 unit=psi
